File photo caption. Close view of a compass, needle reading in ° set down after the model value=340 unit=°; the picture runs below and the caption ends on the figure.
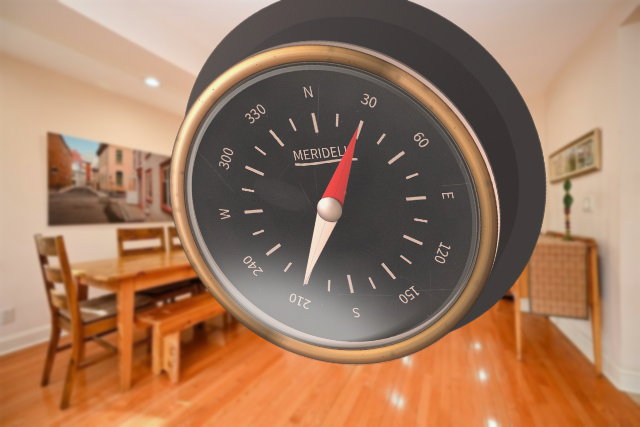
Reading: value=30 unit=°
